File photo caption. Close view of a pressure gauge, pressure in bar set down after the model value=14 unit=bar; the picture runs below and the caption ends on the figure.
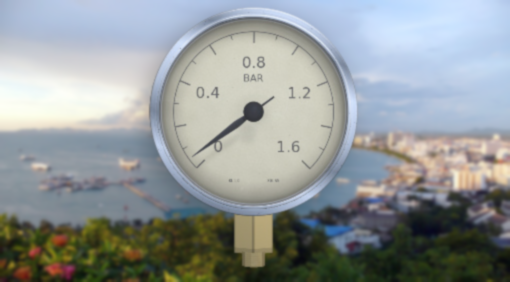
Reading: value=0.05 unit=bar
